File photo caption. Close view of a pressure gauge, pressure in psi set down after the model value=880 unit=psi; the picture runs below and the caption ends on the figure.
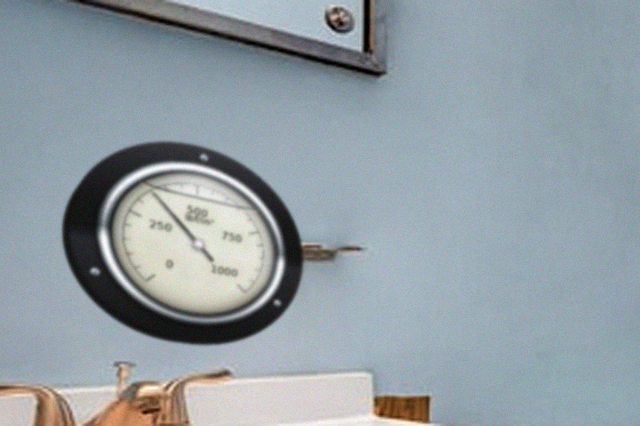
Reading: value=350 unit=psi
